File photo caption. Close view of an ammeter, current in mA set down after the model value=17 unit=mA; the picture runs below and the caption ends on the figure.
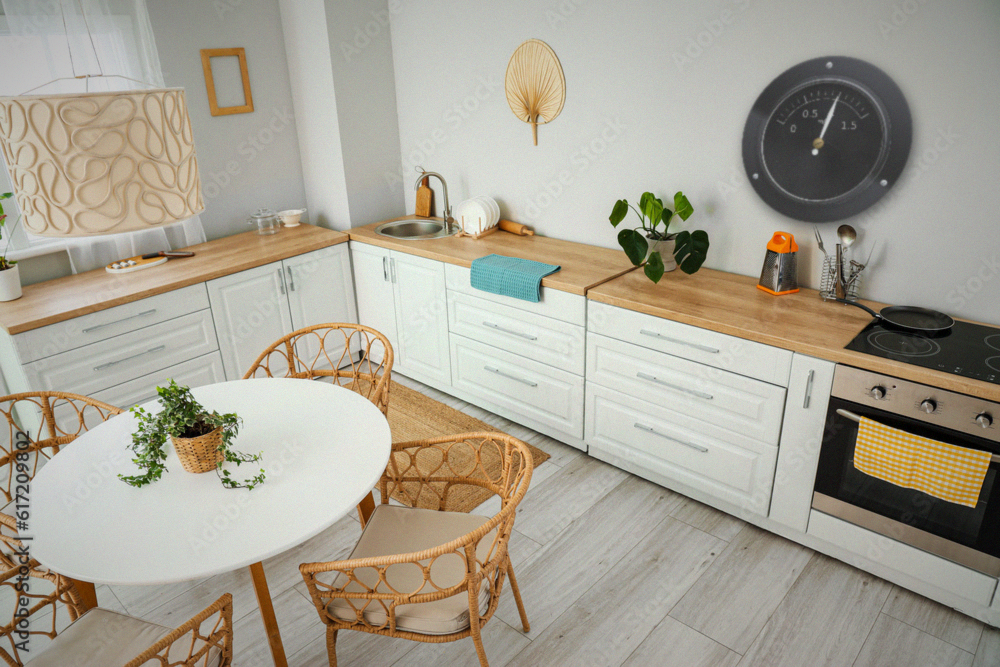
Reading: value=1 unit=mA
